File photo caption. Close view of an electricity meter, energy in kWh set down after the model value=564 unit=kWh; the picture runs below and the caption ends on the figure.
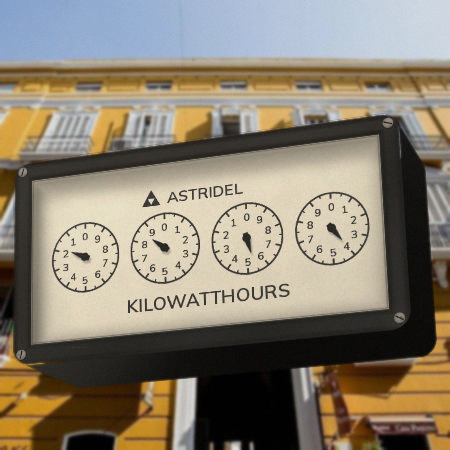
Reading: value=1854 unit=kWh
